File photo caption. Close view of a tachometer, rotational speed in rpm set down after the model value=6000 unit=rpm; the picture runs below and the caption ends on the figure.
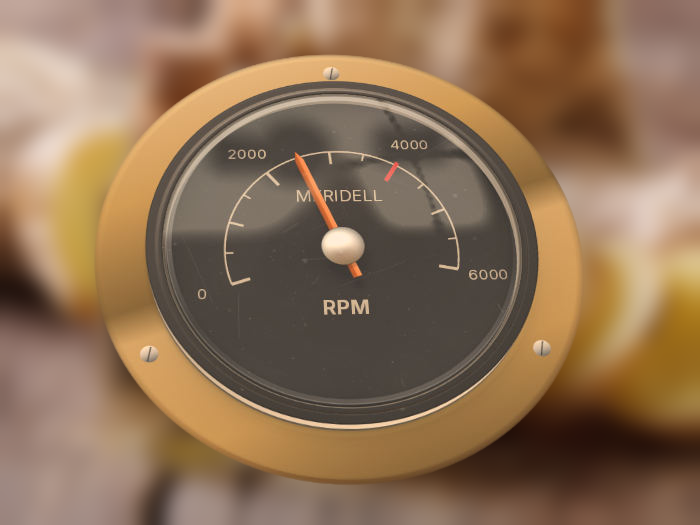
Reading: value=2500 unit=rpm
